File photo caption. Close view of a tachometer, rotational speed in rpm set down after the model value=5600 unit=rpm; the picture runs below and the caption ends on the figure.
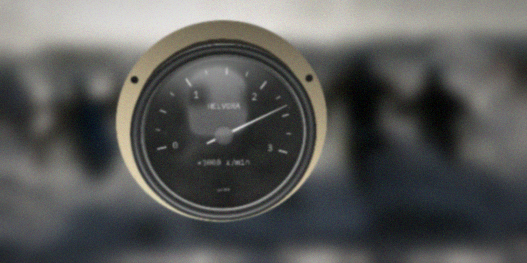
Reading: value=2375 unit=rpm
